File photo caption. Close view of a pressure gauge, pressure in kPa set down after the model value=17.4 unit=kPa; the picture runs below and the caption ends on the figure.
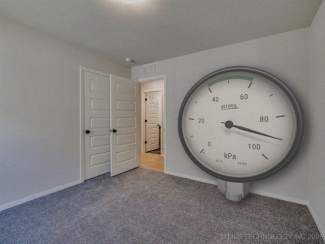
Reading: value=90 unit=kPa
